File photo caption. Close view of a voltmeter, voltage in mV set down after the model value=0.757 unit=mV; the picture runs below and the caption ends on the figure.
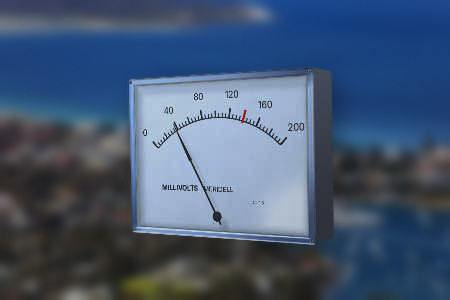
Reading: value=40 unit=mV
